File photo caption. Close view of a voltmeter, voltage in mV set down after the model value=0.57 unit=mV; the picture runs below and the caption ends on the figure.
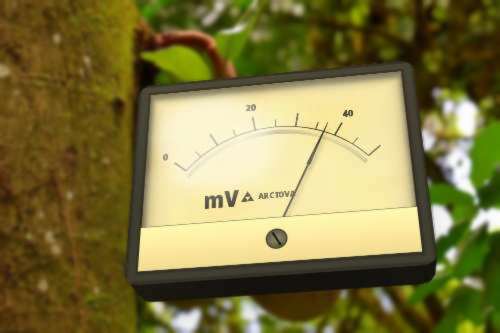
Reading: value=37.5 unit=mV
